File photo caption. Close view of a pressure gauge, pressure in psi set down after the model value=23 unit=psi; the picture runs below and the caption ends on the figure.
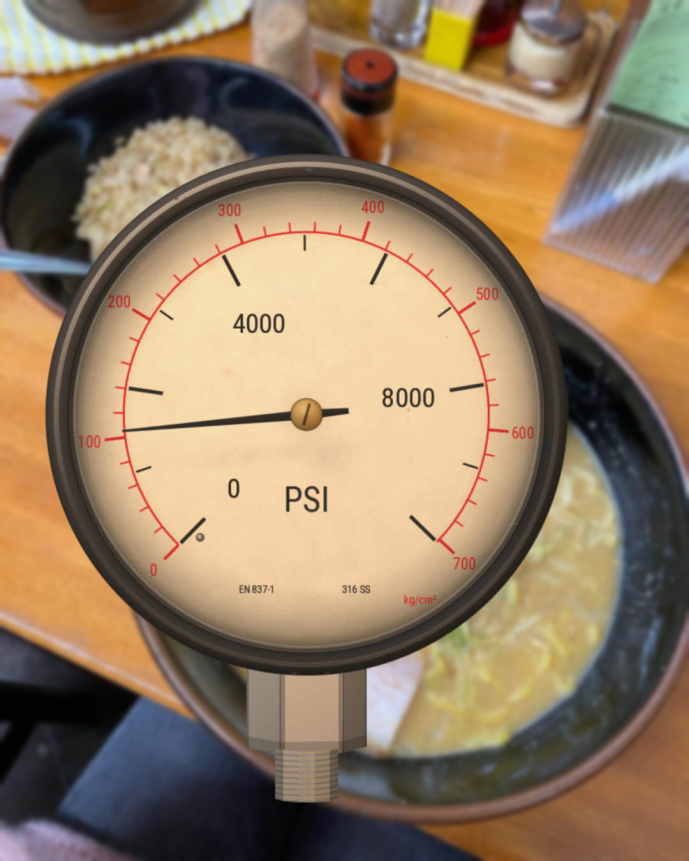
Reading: value=1500 unit=psi
